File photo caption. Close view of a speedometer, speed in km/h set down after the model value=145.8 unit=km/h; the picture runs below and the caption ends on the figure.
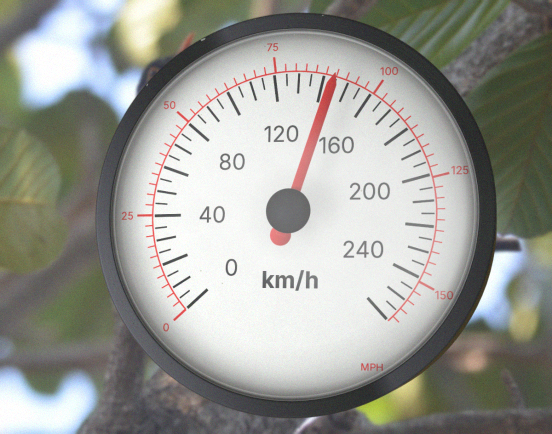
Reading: value=145 unit=km/h
